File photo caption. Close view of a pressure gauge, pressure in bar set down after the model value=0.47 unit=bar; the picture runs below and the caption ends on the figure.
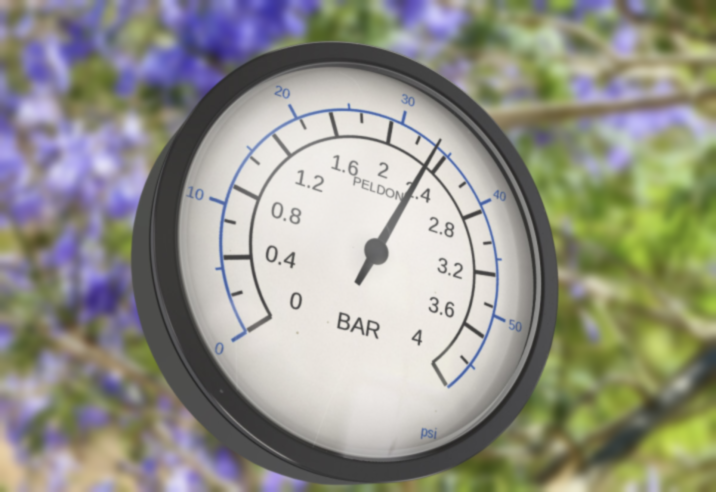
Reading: value=2.3 unit=bar
